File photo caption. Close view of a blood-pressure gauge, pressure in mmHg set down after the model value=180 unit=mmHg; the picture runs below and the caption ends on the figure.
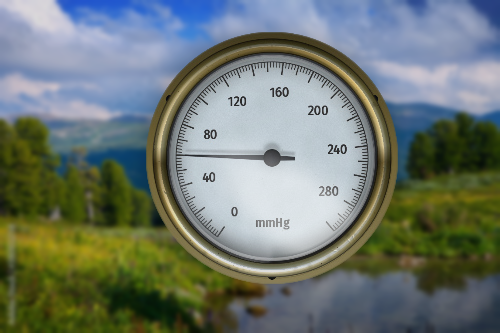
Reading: value=60 unit=mmHg
